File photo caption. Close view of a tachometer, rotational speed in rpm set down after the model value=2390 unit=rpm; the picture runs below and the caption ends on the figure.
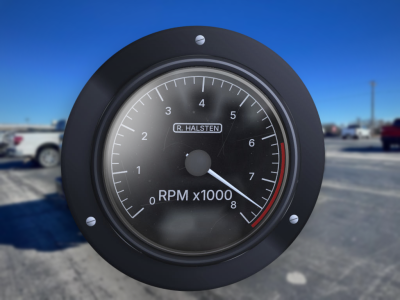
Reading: value=7600 unit=rpm
